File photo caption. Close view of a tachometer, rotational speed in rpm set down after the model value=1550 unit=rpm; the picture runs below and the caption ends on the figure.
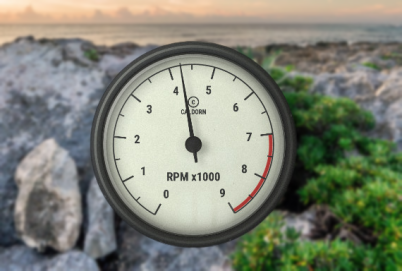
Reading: value=4250 unit=rpm
